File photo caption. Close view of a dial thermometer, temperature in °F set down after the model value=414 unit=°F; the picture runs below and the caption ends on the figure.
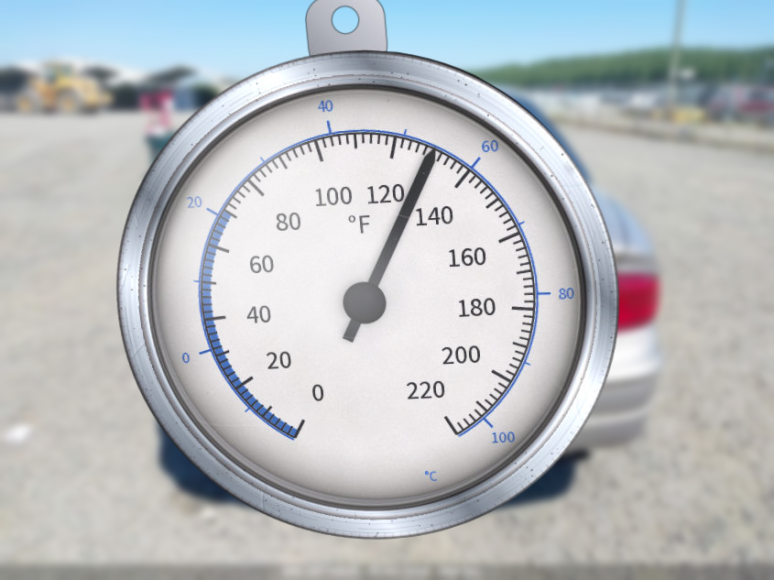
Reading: value=130 unit=°F
